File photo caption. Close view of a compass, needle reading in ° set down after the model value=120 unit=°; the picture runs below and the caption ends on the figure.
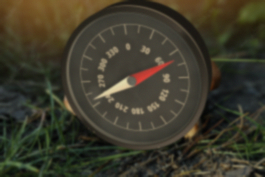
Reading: value=67.5 unit=°
